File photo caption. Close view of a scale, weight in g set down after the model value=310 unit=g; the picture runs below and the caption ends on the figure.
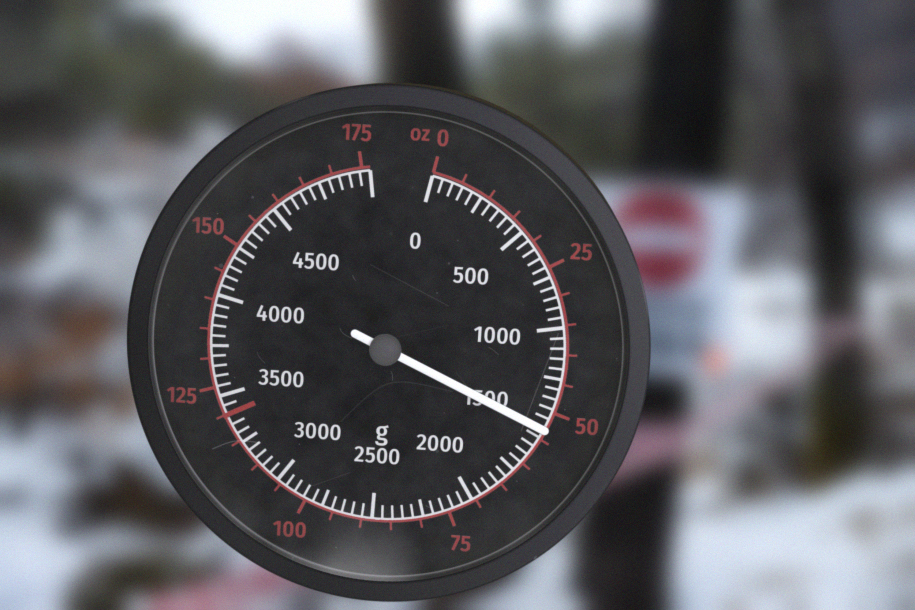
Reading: value=1500 unit=g
